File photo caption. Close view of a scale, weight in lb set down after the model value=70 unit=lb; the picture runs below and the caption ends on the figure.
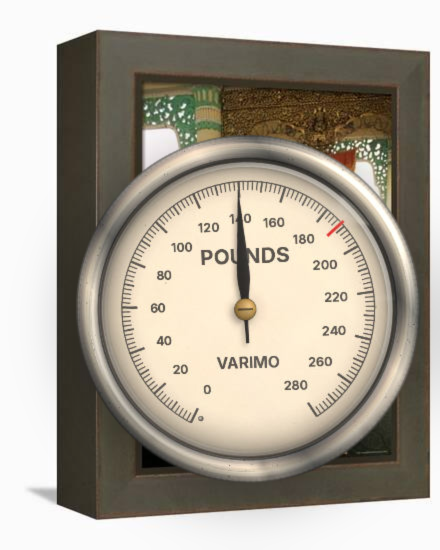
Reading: value=140 unit=lb
